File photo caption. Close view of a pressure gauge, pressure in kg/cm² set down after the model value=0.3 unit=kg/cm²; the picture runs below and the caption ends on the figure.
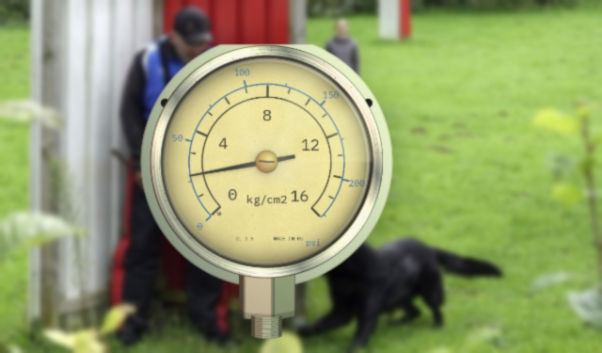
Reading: value=2 unit=kg/cm²
